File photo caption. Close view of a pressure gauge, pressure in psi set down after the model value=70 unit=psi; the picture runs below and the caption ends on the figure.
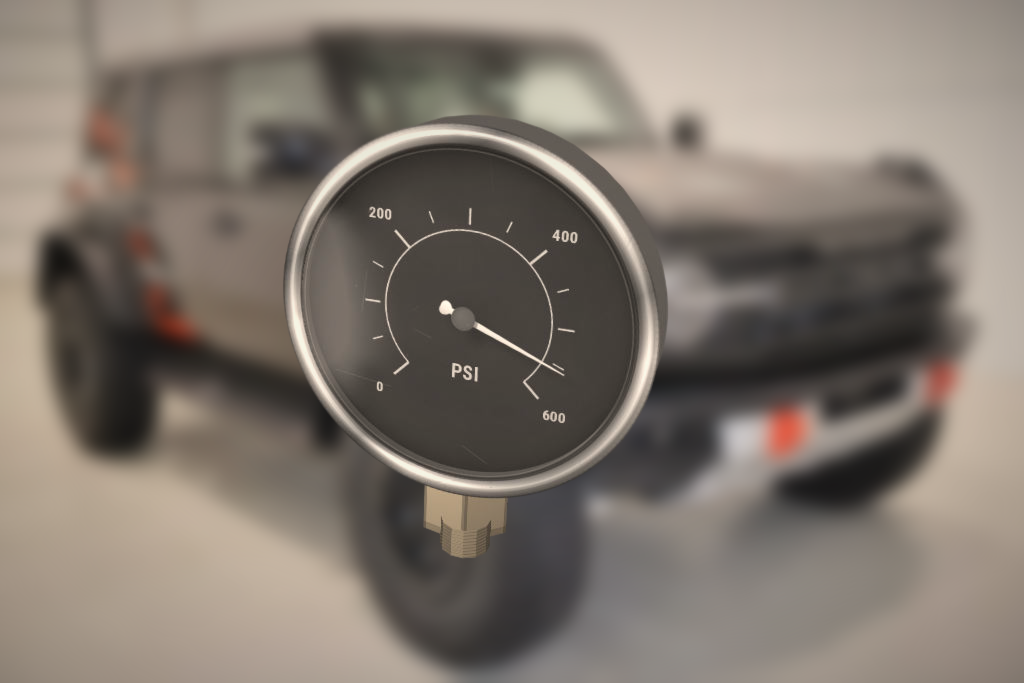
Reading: value=550 unit=psi
